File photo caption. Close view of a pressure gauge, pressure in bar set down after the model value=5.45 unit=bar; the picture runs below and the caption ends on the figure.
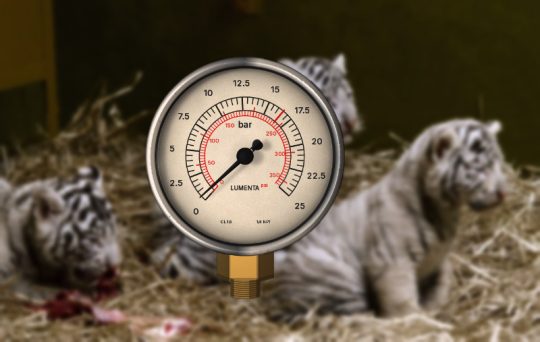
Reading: value=0.5 unit=bar
